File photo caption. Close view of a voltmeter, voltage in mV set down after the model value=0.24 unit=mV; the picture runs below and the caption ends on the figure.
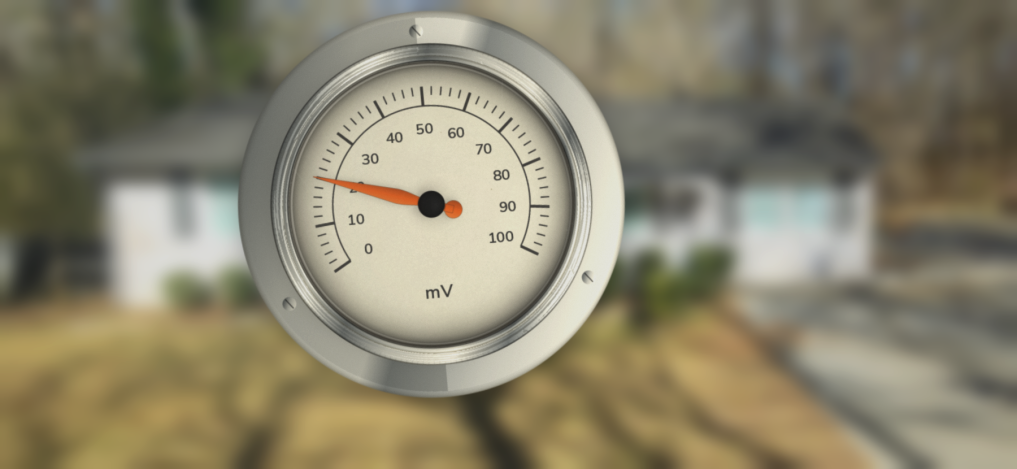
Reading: value=20 unit=mV
